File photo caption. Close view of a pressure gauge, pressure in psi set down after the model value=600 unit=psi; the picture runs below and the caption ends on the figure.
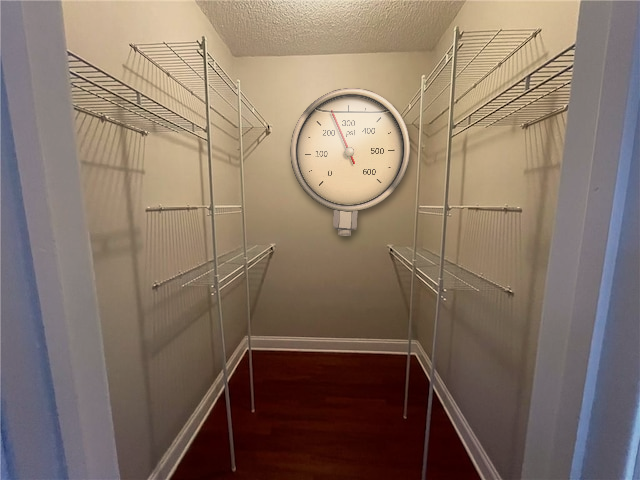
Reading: value=250 unit=psi
